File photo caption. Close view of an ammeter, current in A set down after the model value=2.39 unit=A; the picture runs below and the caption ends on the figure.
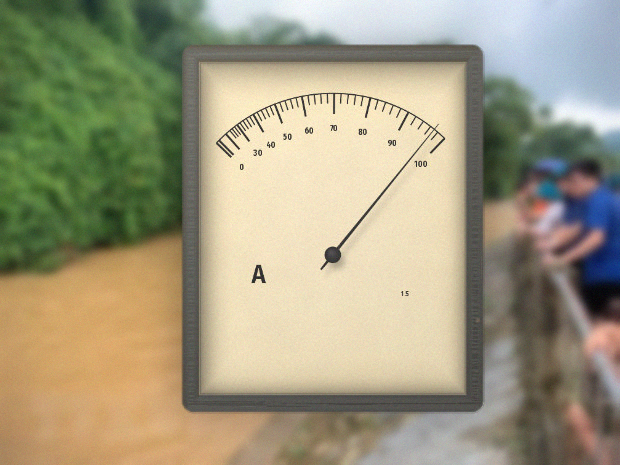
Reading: value=97 unit=A
